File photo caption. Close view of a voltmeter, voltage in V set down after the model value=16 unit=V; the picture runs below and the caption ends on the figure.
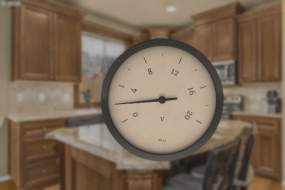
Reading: value=2 unit=V
